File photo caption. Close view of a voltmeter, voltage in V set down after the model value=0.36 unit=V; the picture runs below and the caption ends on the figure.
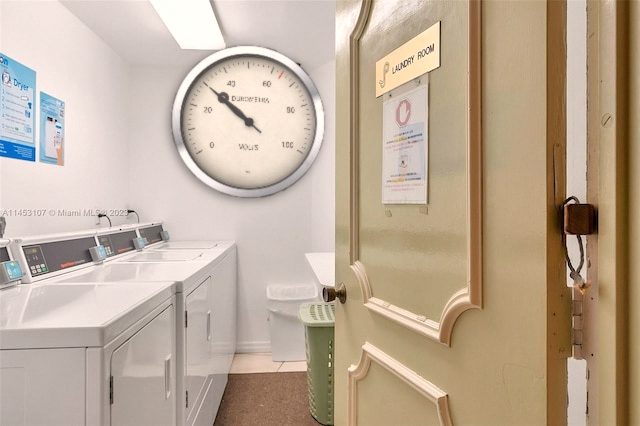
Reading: value=30 unit=V
